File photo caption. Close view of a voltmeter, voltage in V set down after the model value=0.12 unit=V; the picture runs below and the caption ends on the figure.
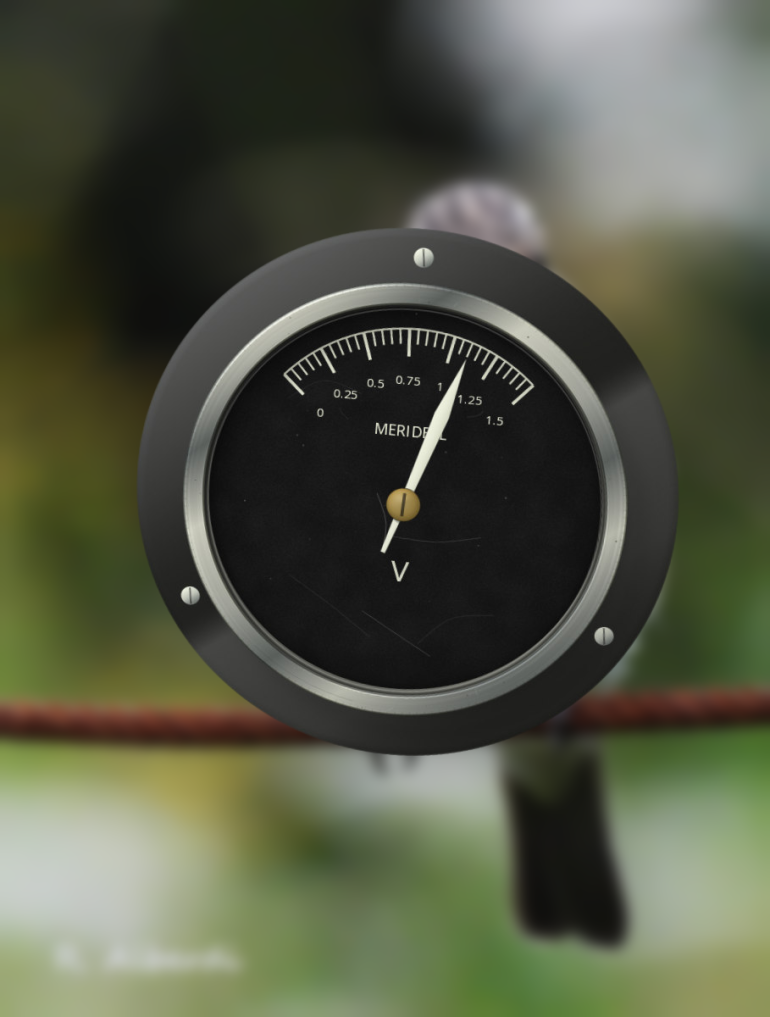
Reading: value=1.1 unit=V
